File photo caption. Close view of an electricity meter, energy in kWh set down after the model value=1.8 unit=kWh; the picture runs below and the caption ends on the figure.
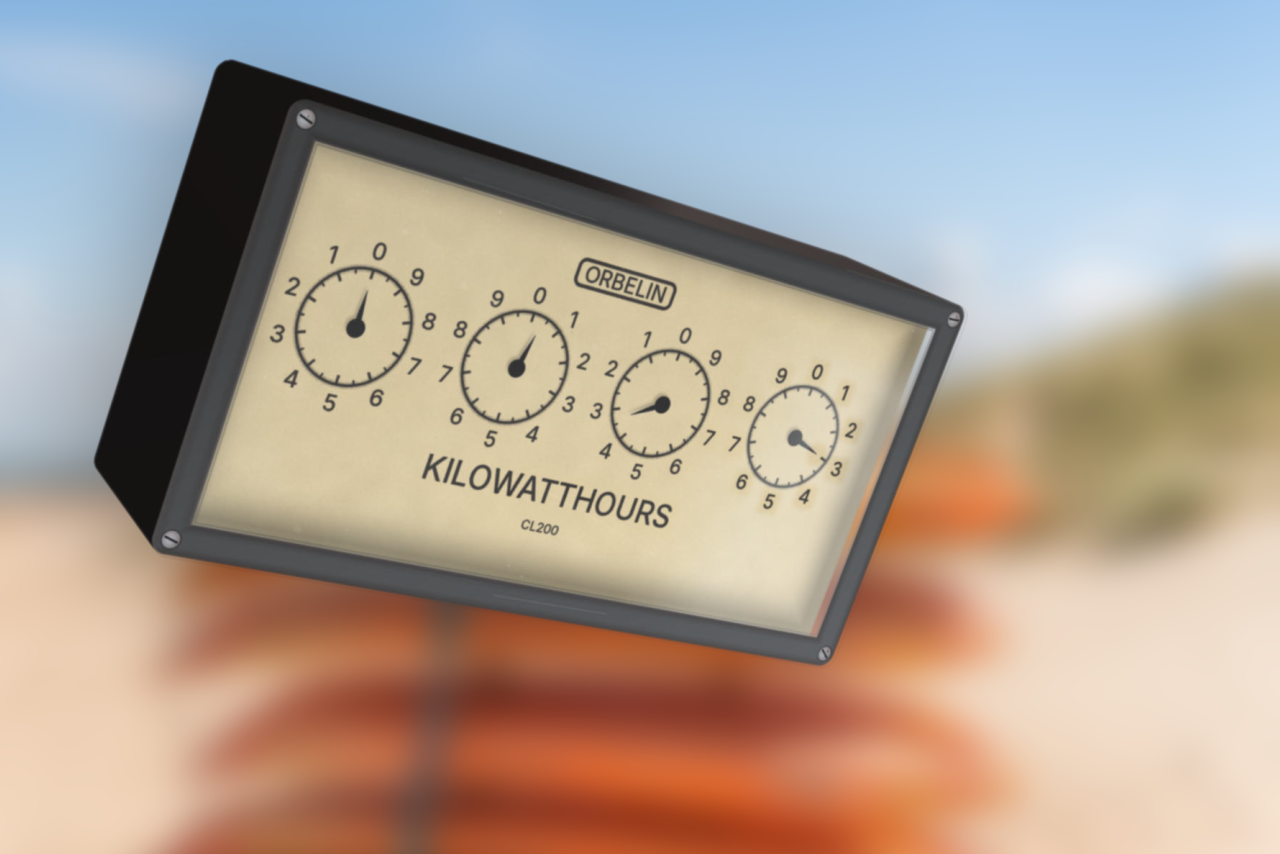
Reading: value=33 unit=kWh
